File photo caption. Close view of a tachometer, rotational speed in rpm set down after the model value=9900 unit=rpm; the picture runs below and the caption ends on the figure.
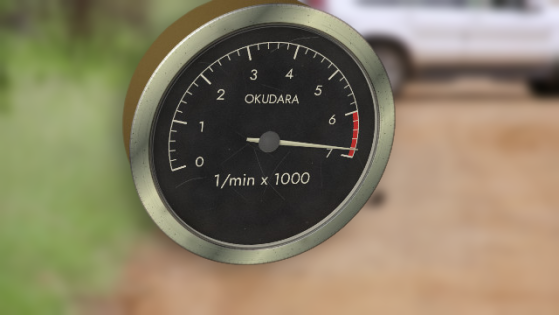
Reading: value=6800 unit=rpm
